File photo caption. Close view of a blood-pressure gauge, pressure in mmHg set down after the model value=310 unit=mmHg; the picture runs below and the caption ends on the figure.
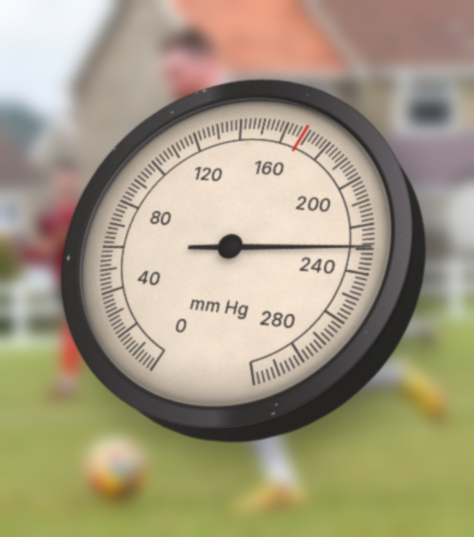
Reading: value=230 unit=mmHg
